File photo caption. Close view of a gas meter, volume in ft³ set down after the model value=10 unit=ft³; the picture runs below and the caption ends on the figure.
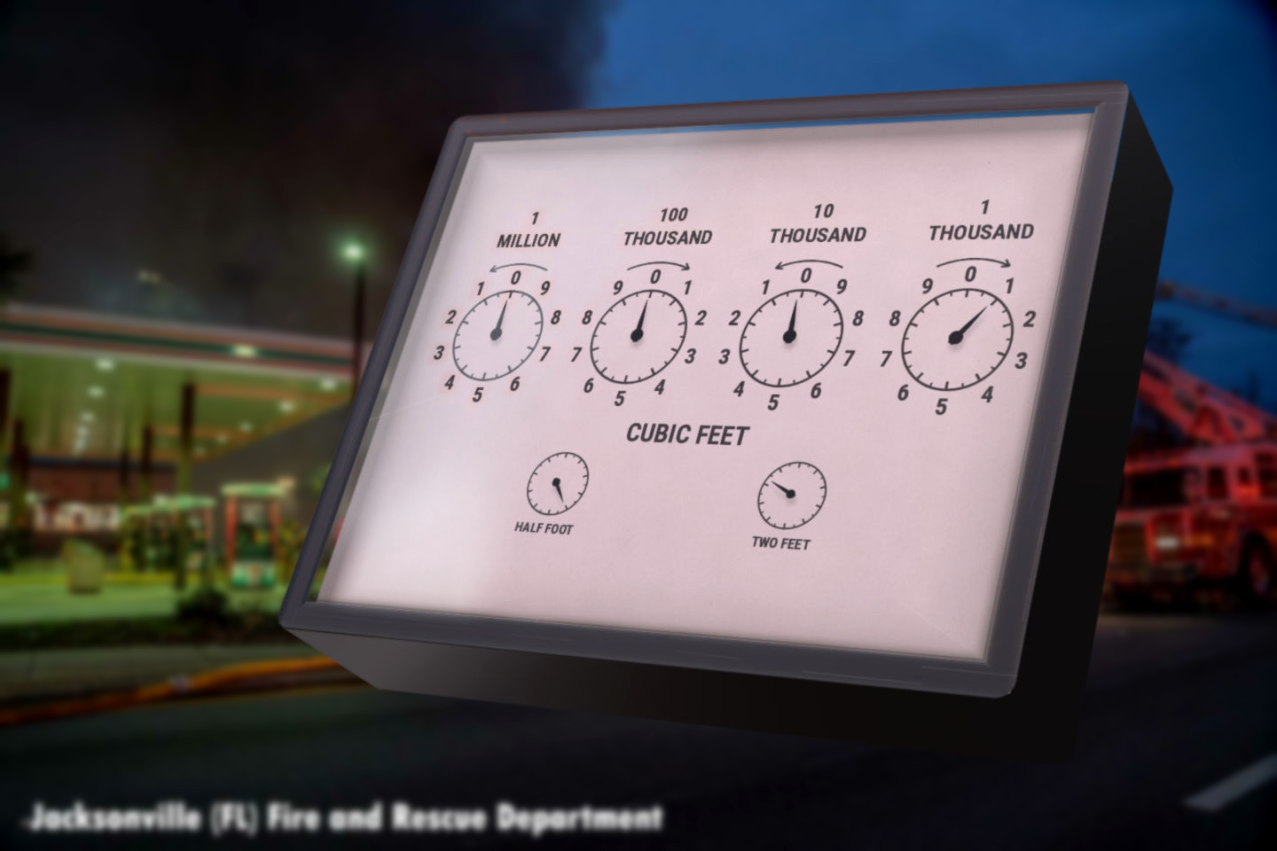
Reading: value=100 unit=ft³
